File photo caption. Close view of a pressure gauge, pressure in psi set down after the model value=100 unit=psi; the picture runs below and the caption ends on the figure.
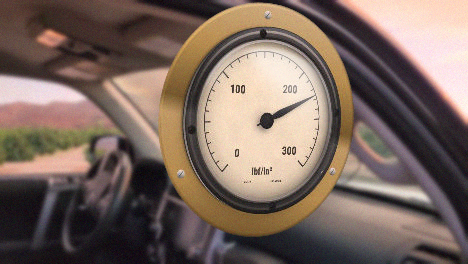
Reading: value=225 unit=psi
